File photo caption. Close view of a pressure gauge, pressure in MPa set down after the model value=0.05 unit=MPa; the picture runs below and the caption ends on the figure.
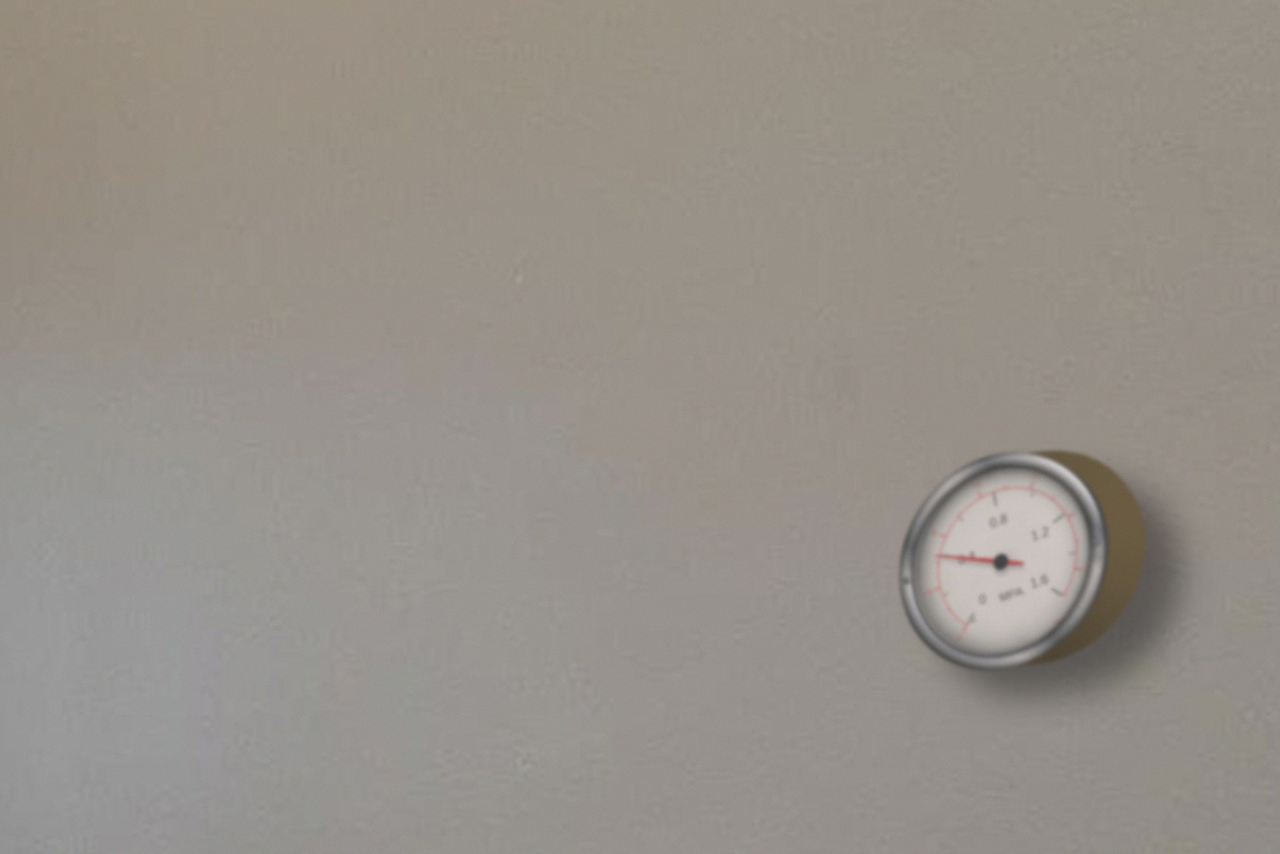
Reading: value=0.4 unit=MPa
